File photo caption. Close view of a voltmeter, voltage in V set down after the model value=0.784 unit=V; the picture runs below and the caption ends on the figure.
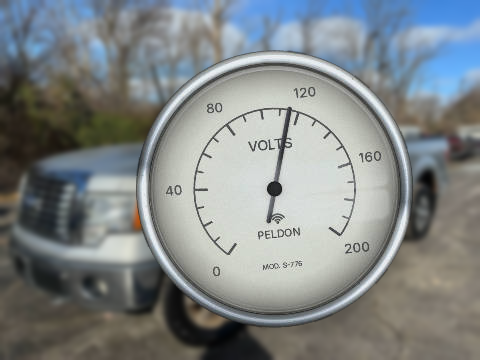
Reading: value=115 unit=V
